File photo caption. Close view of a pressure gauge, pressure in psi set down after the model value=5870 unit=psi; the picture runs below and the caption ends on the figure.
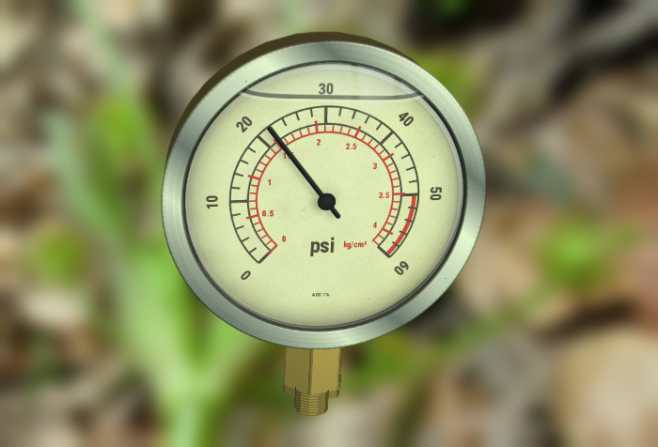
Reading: value=22 unit=psi
